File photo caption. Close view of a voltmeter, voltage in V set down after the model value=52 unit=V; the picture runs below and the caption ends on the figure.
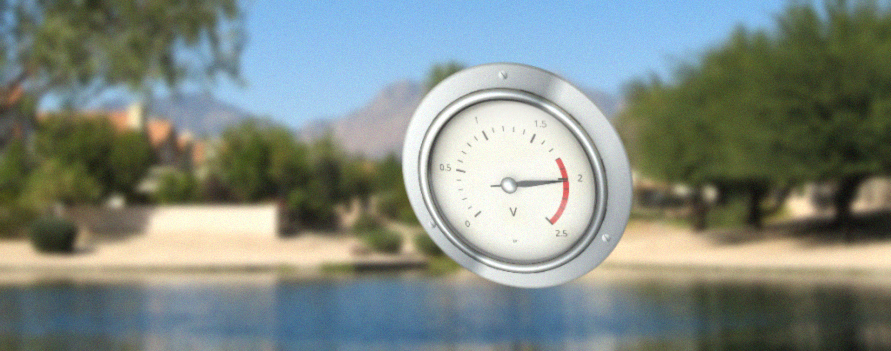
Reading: value=2 unit=V
